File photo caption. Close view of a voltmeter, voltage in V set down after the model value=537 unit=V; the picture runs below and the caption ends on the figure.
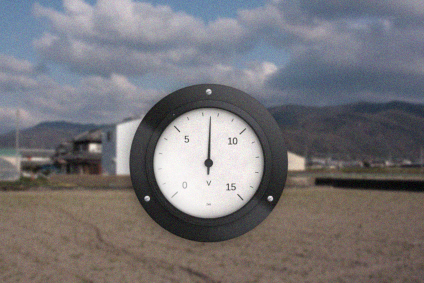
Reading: value=7.5 unit=V
